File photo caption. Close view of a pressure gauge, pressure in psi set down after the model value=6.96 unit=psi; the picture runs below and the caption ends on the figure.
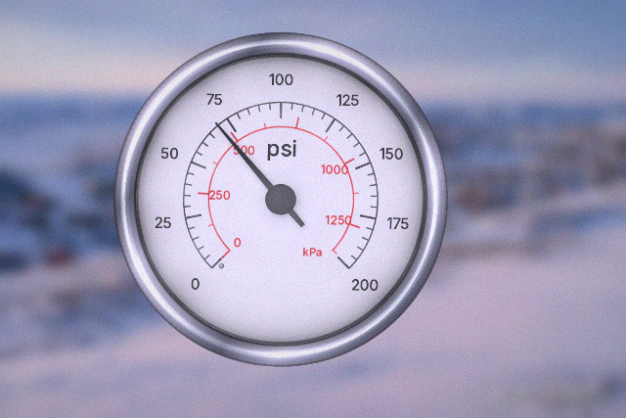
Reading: value=70 unit=psi
